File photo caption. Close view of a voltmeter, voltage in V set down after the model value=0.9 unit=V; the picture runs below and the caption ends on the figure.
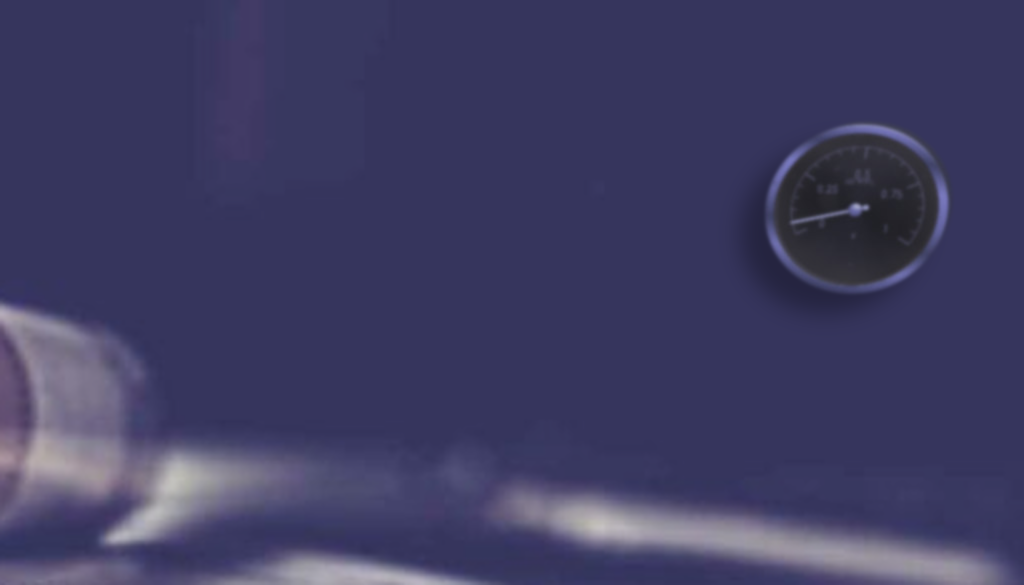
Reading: value=0.05 unit=V
